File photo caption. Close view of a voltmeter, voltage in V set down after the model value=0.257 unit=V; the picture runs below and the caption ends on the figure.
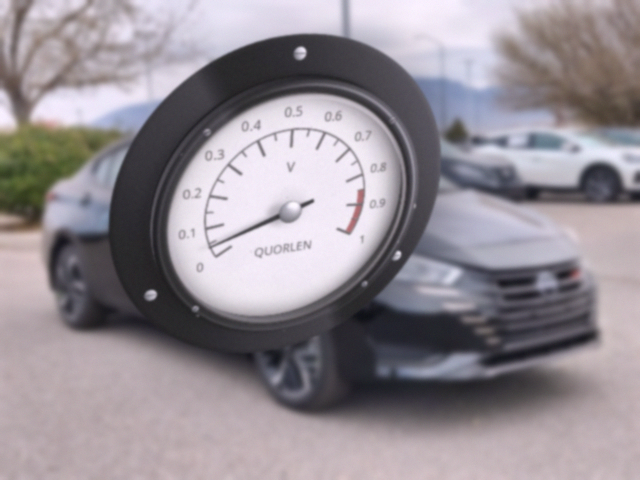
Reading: value=0.05 unit=V
